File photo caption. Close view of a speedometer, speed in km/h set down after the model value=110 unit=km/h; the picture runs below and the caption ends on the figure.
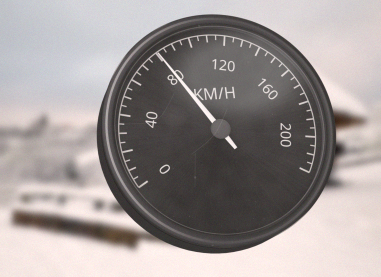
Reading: value=80 unit=km/h
